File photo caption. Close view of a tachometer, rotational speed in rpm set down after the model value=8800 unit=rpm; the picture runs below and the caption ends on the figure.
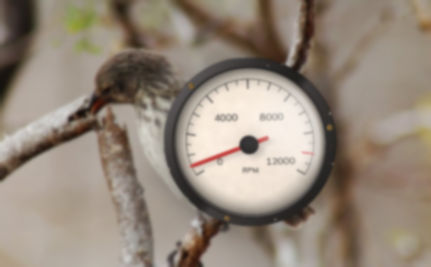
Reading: value=500 unit=rpm
